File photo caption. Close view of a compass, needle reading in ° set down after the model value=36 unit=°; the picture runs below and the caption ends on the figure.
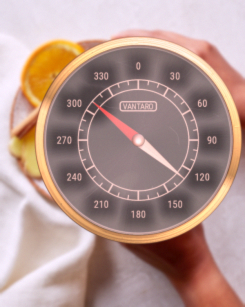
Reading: value=310 unit=°
